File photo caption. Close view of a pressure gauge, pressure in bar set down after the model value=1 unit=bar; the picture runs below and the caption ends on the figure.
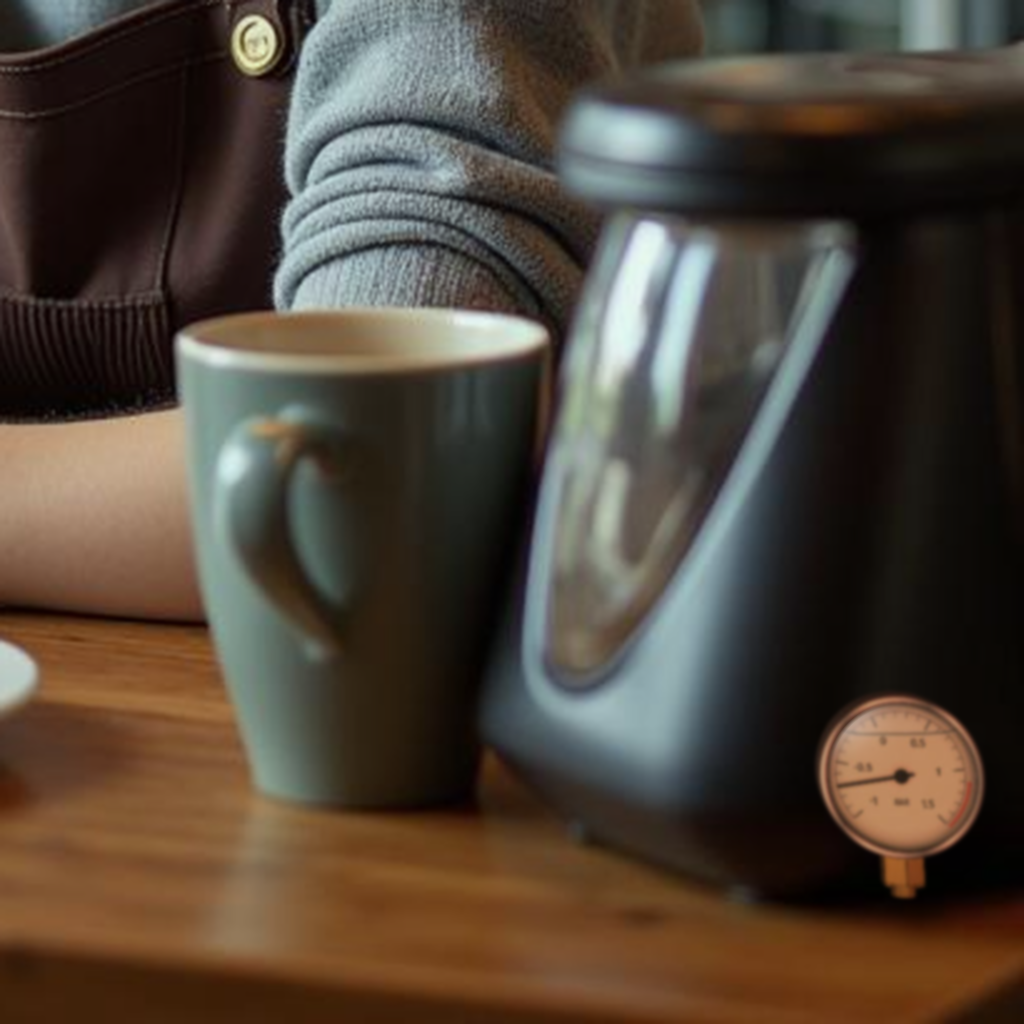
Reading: value=-0.7 unit=bar
